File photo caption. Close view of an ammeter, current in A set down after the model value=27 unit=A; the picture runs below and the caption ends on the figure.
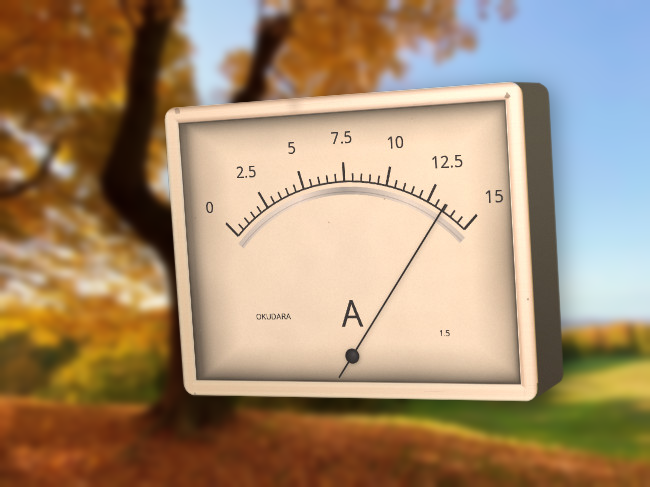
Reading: value=13.5 unit=A
